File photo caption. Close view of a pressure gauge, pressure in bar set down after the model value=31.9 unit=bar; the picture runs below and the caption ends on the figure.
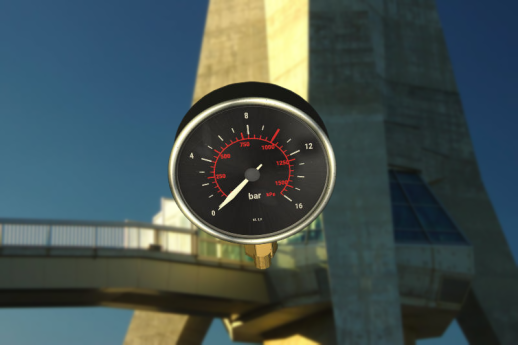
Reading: value=0 unit=bar
